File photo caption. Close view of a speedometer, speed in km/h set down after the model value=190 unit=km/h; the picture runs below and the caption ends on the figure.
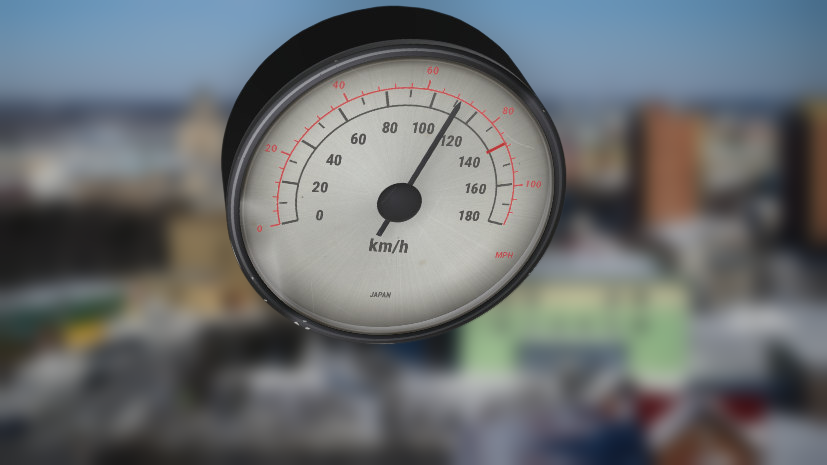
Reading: value=110 unit=km/h
